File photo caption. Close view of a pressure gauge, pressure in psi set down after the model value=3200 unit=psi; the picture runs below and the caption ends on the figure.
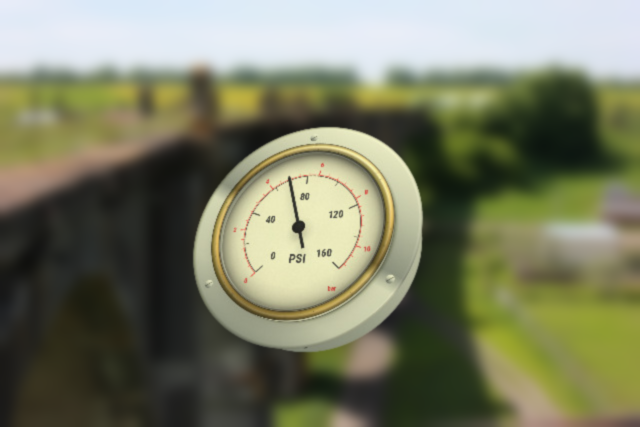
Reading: value=70 unit=psi
